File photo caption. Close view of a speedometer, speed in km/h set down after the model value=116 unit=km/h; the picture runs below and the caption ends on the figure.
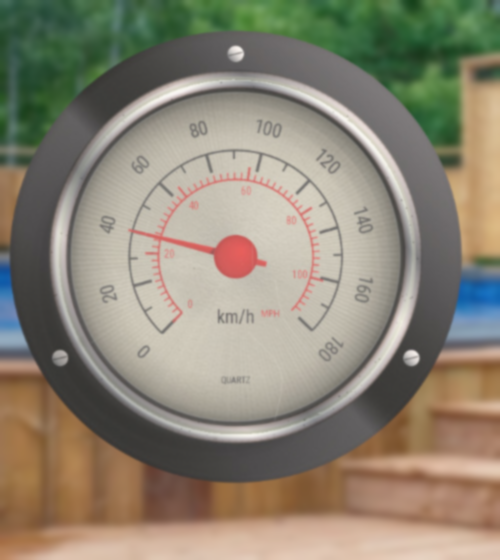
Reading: value=40 unit=km/h
